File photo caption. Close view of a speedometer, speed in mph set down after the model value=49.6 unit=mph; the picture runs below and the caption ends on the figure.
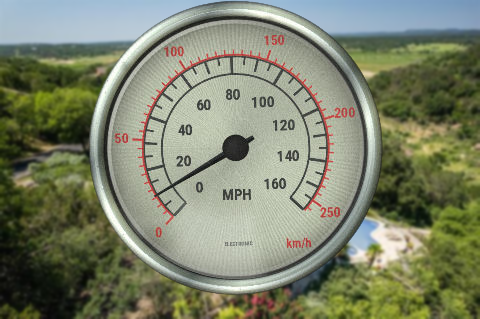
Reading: value=10 unit=mph
